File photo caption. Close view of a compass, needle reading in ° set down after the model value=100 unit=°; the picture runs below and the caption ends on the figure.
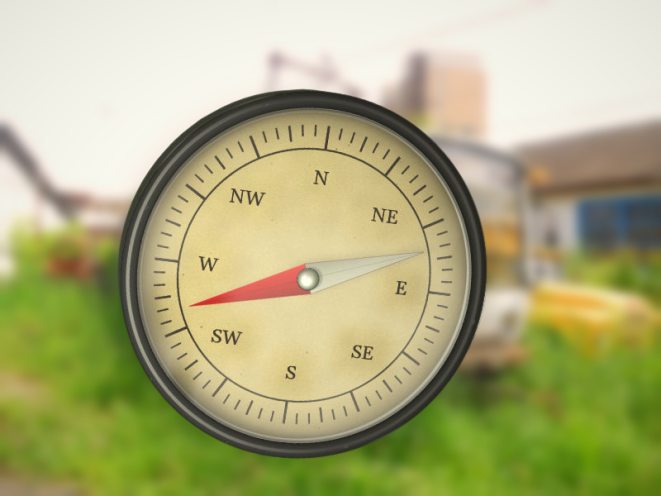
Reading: value=250 unit=°
